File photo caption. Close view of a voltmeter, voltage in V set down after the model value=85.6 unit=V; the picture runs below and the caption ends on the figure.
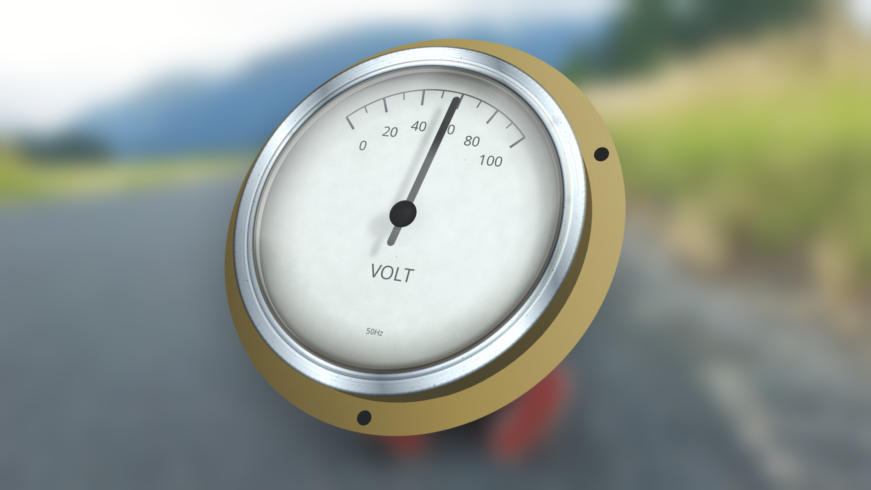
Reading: value=60 unit=V
